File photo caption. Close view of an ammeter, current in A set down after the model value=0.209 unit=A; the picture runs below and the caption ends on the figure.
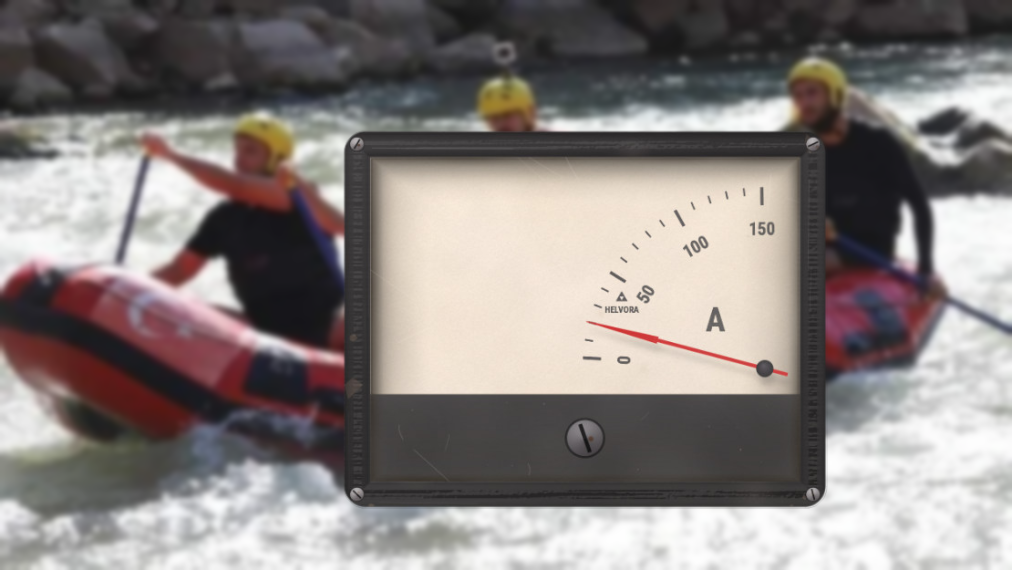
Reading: value=20 unit=A
